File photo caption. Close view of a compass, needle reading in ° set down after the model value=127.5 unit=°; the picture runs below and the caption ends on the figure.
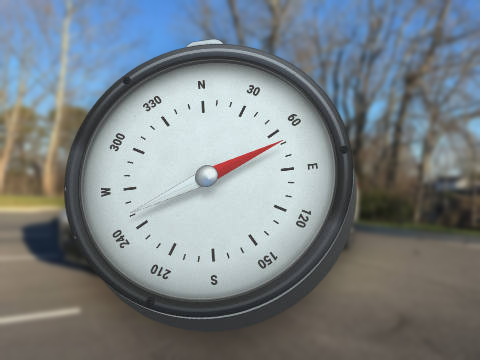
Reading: value=70 unit=°
